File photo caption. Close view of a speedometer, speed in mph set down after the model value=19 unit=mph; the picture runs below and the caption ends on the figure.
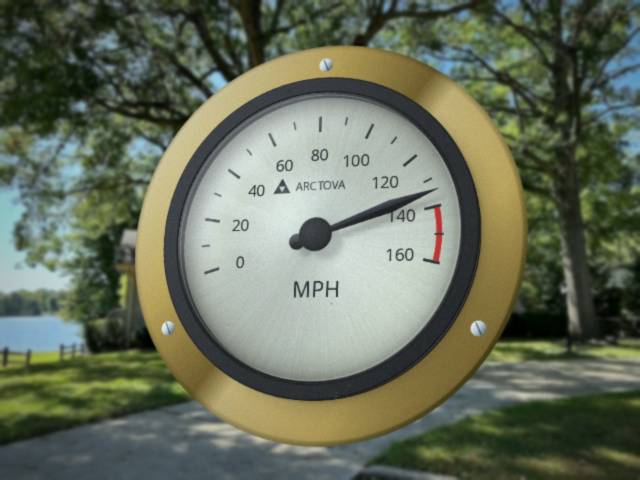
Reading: value=135 unit=mph
